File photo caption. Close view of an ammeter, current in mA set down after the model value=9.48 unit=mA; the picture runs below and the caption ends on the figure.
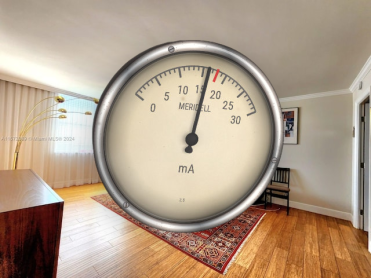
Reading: value=16 unit=mA
